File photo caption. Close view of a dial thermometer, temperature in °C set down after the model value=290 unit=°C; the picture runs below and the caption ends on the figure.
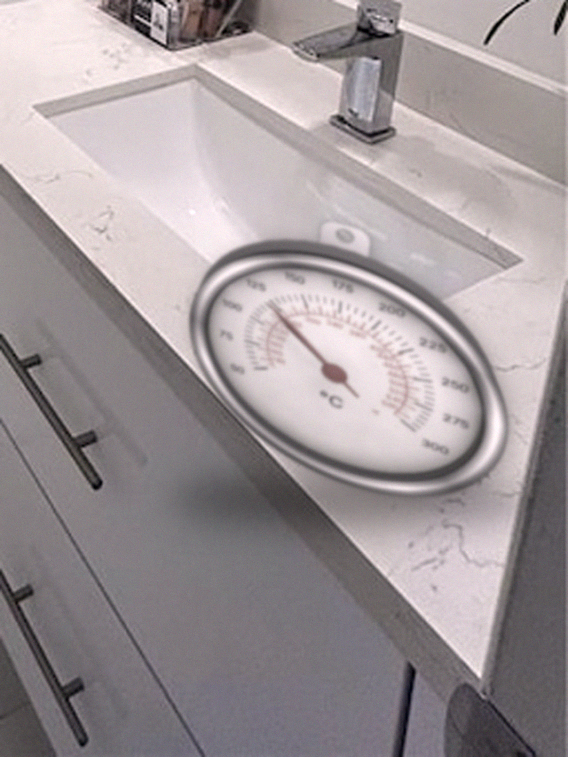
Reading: value=125 unit=°C
